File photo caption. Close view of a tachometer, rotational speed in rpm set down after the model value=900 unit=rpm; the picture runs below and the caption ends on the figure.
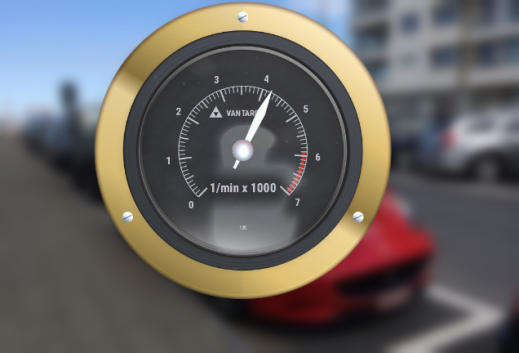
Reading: value=4200 unit=rpm
